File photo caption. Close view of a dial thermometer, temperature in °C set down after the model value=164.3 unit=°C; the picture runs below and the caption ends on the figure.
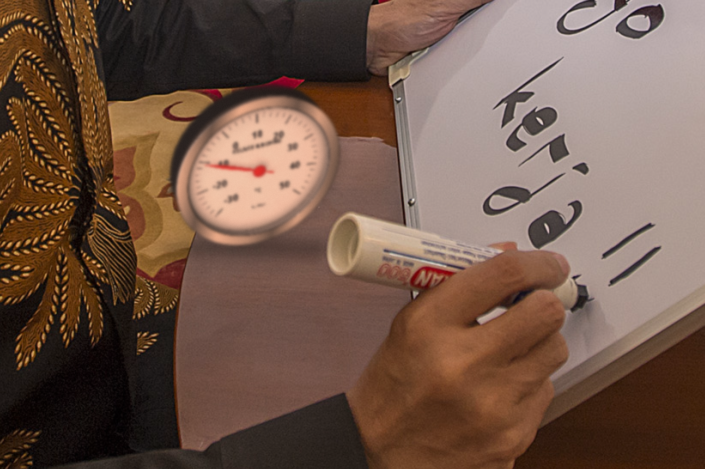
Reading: value=-10 unit=°C
